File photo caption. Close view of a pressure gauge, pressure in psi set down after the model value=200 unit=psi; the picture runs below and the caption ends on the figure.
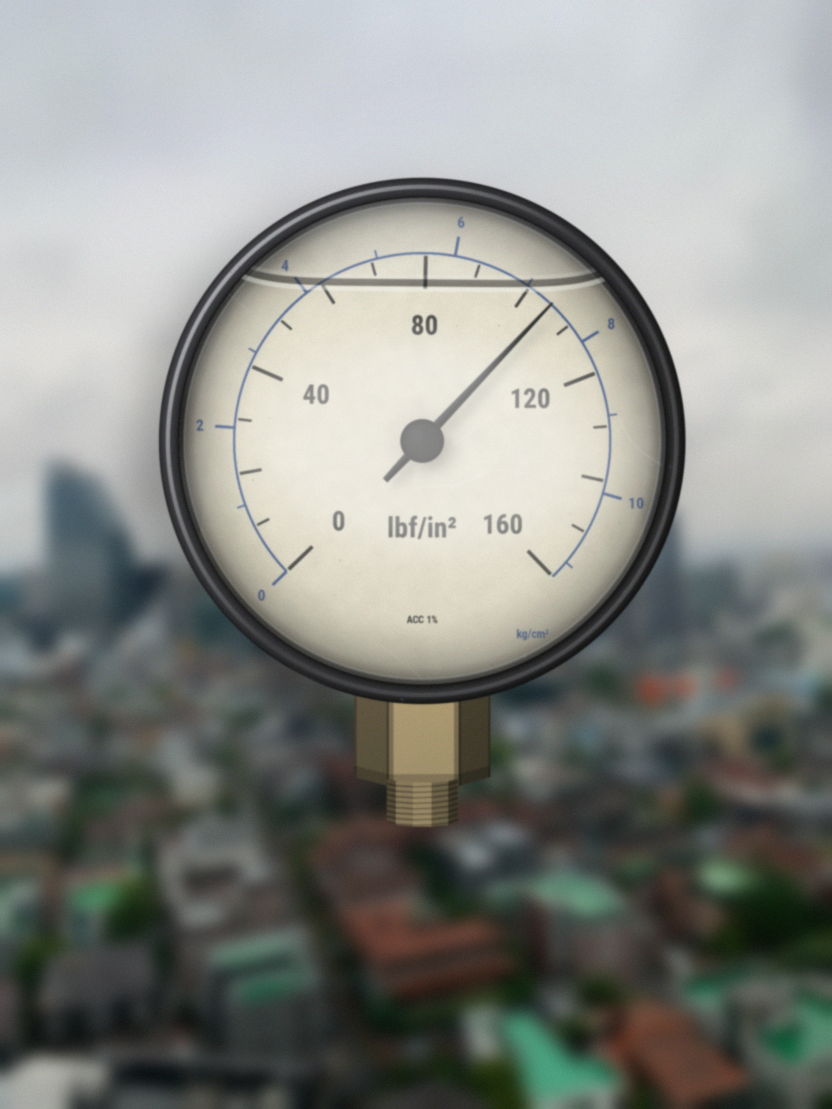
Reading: value=105 unit=psi
